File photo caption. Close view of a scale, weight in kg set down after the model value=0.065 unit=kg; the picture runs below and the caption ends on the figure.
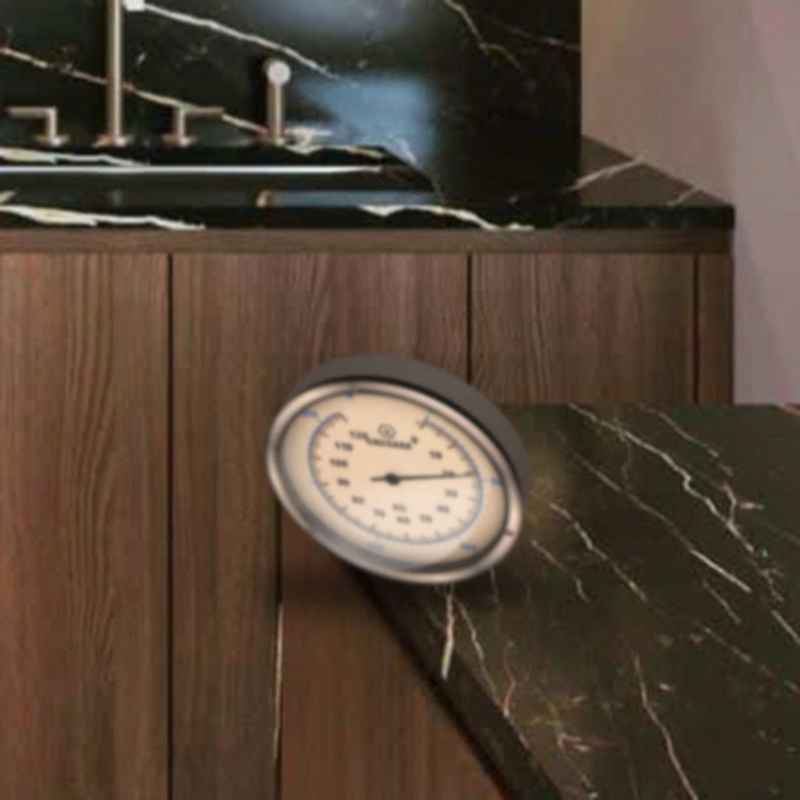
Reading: value=20 unit=kg
